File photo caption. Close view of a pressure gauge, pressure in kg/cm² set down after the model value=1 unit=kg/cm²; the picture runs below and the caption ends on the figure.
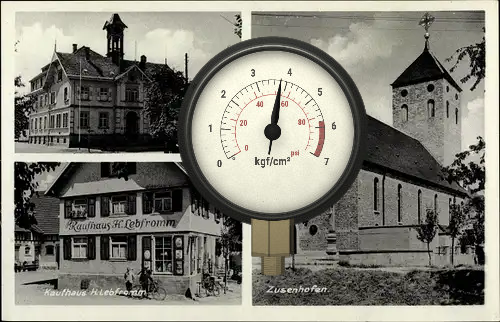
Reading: value=3.8 unit=kg/cm²
